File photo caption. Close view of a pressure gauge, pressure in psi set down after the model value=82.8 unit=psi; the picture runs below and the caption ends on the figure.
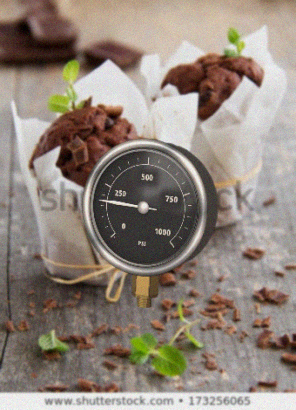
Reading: value=175 unit=psi
